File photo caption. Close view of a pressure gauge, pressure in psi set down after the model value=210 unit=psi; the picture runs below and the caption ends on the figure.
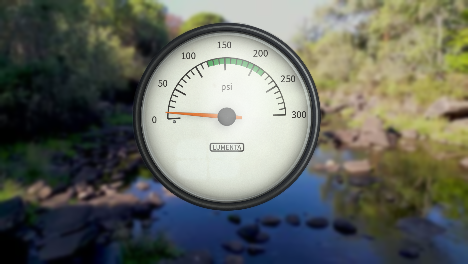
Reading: value=10 unit=psi
